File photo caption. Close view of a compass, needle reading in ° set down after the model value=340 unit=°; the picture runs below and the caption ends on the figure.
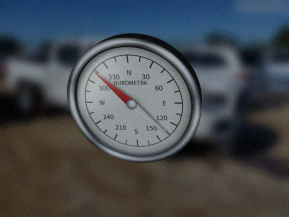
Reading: value=315 unit=°
